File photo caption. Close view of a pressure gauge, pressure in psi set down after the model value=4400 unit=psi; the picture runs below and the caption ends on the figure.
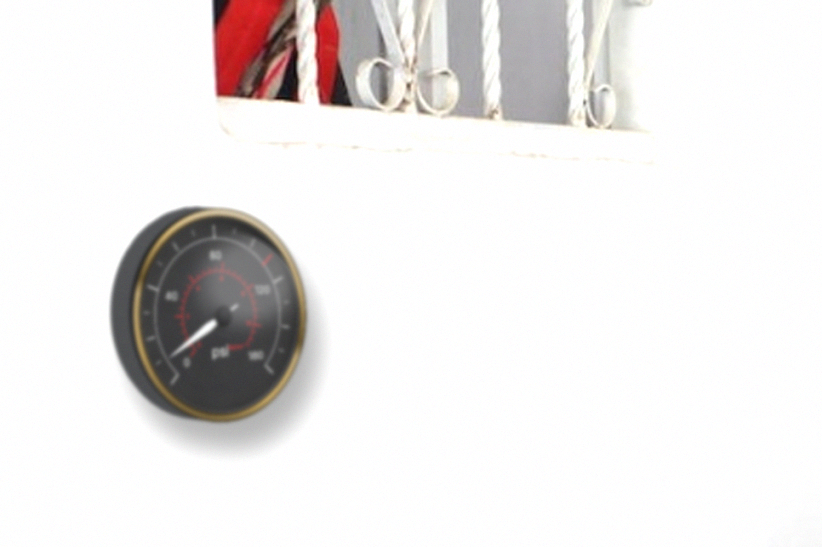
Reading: value=10 unit=psi
